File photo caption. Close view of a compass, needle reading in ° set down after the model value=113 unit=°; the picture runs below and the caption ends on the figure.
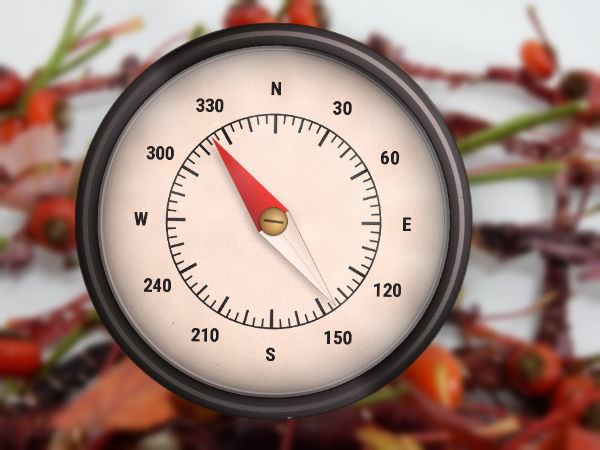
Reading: value=322.5 unit=°
